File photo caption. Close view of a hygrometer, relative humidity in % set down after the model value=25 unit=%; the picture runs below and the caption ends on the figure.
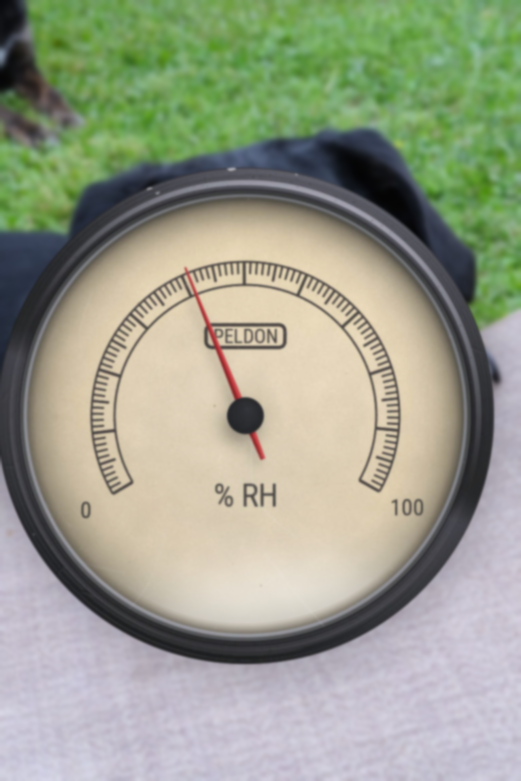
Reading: value=41 unit=%
